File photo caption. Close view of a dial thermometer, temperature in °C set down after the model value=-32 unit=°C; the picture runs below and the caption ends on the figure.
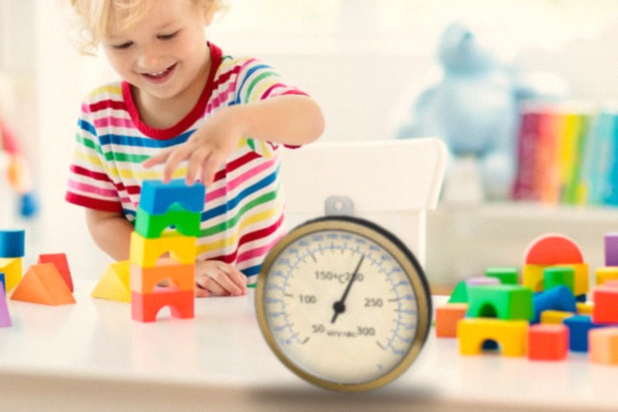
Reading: value=200 unit=°C
